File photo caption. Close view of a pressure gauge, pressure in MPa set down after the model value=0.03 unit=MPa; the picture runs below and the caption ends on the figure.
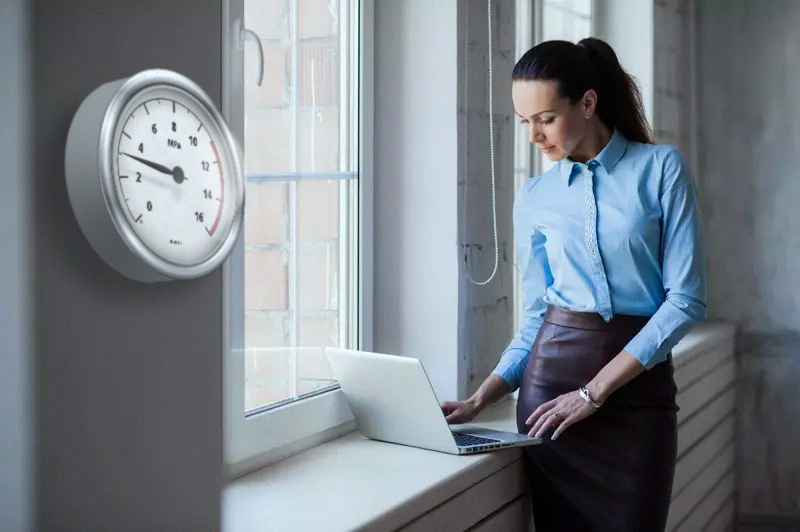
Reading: value=3 unit=MPa
